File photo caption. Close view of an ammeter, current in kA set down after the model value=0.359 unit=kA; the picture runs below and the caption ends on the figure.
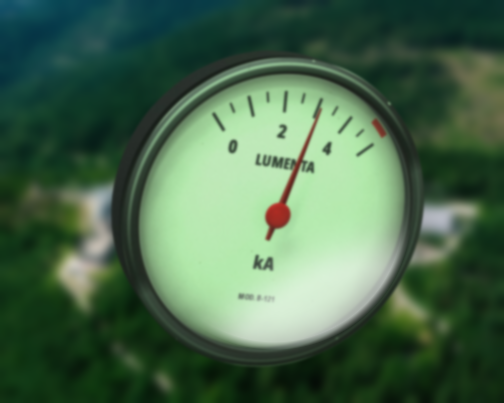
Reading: value=3 unit=kA
